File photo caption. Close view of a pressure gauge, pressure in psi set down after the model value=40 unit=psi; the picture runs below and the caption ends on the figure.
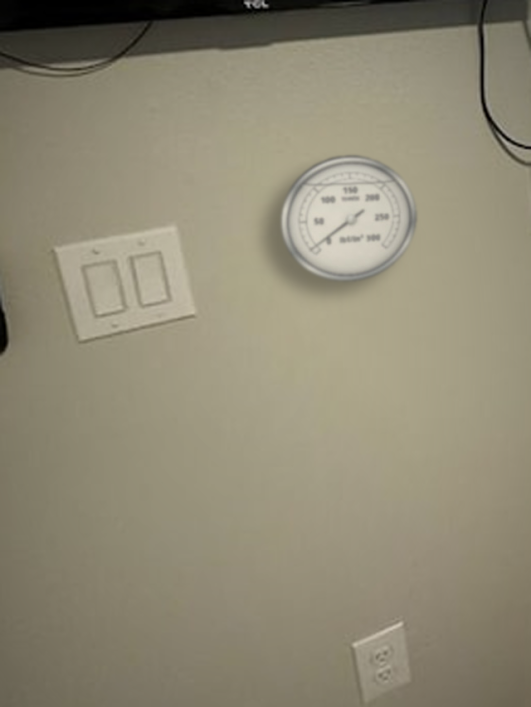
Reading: value=10 unit=psi
